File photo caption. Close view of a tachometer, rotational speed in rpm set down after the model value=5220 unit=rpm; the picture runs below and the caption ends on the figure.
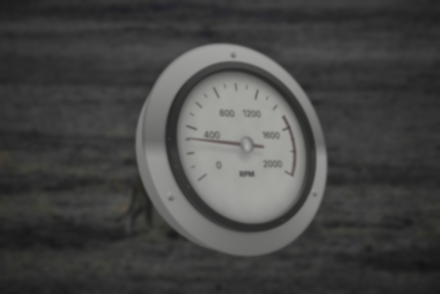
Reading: value=300 unit=rpm
